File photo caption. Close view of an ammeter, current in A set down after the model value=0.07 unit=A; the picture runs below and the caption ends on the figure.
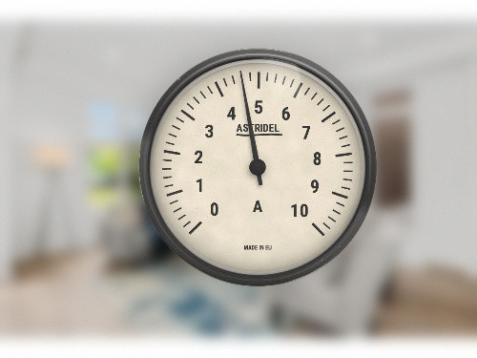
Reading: value=4.6 unit=A
